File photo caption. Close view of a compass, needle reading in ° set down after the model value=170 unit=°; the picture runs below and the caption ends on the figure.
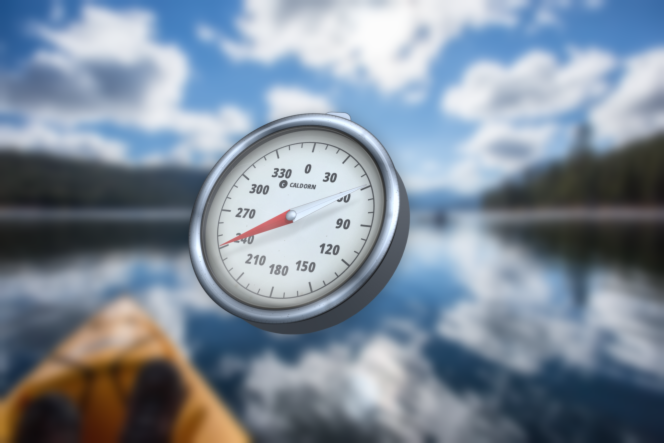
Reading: value=240 unit=°
